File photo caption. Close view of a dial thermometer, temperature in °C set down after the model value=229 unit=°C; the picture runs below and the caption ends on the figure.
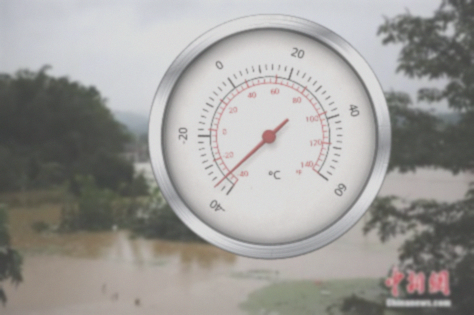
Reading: value=-36 unit=°C
